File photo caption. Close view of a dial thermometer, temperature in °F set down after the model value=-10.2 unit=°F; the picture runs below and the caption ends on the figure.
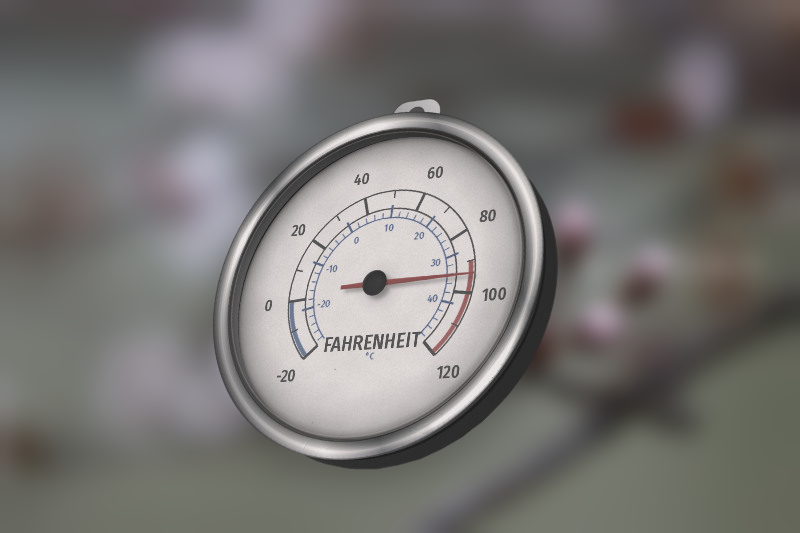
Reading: value=95 unit=°F
